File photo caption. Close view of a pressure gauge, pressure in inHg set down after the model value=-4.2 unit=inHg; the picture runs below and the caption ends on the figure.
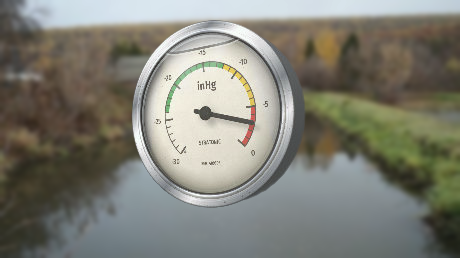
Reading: value=-3 unit=inHg
